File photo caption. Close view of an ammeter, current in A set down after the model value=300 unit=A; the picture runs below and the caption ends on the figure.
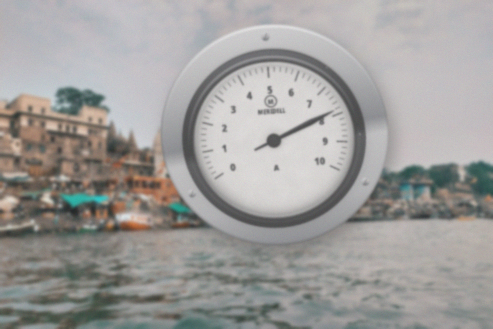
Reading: value=7.8 unit=A
